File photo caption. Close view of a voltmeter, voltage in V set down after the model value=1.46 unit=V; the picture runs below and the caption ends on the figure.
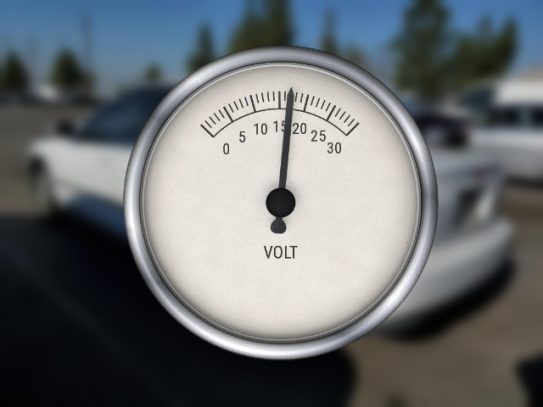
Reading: value=17 unit=V
